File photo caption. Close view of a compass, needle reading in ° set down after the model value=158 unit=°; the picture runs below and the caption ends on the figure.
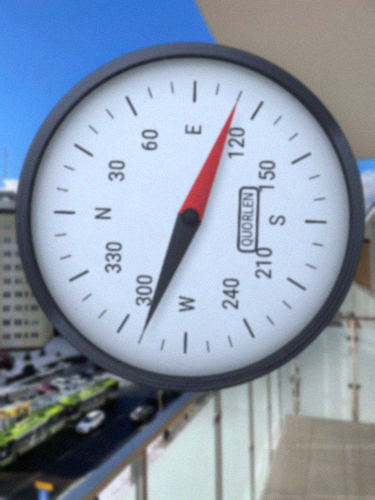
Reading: value=110 unit=°
